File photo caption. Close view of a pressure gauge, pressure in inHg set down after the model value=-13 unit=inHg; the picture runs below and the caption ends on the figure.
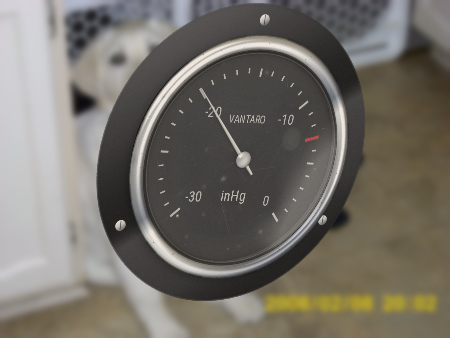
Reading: value=-20 unit=inHg
